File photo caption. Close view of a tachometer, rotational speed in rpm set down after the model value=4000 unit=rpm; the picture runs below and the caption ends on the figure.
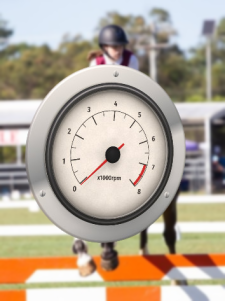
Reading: value=0 unit=rpm
